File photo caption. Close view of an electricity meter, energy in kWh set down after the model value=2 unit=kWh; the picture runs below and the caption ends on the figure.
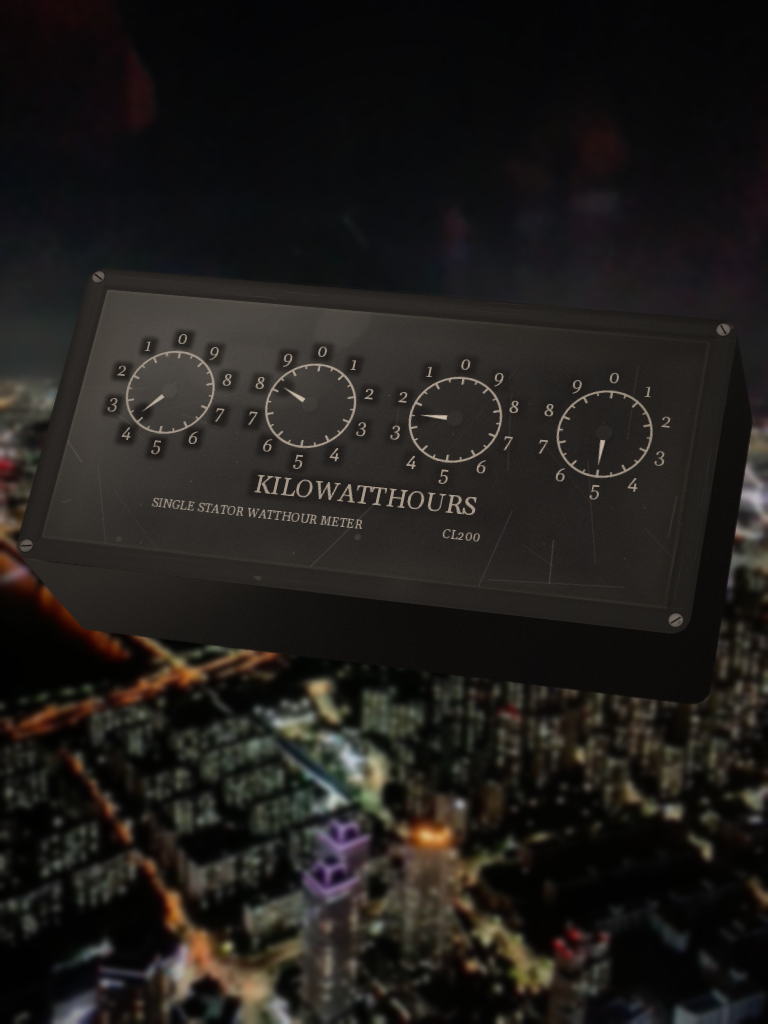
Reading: value=3825 unit=kWh
